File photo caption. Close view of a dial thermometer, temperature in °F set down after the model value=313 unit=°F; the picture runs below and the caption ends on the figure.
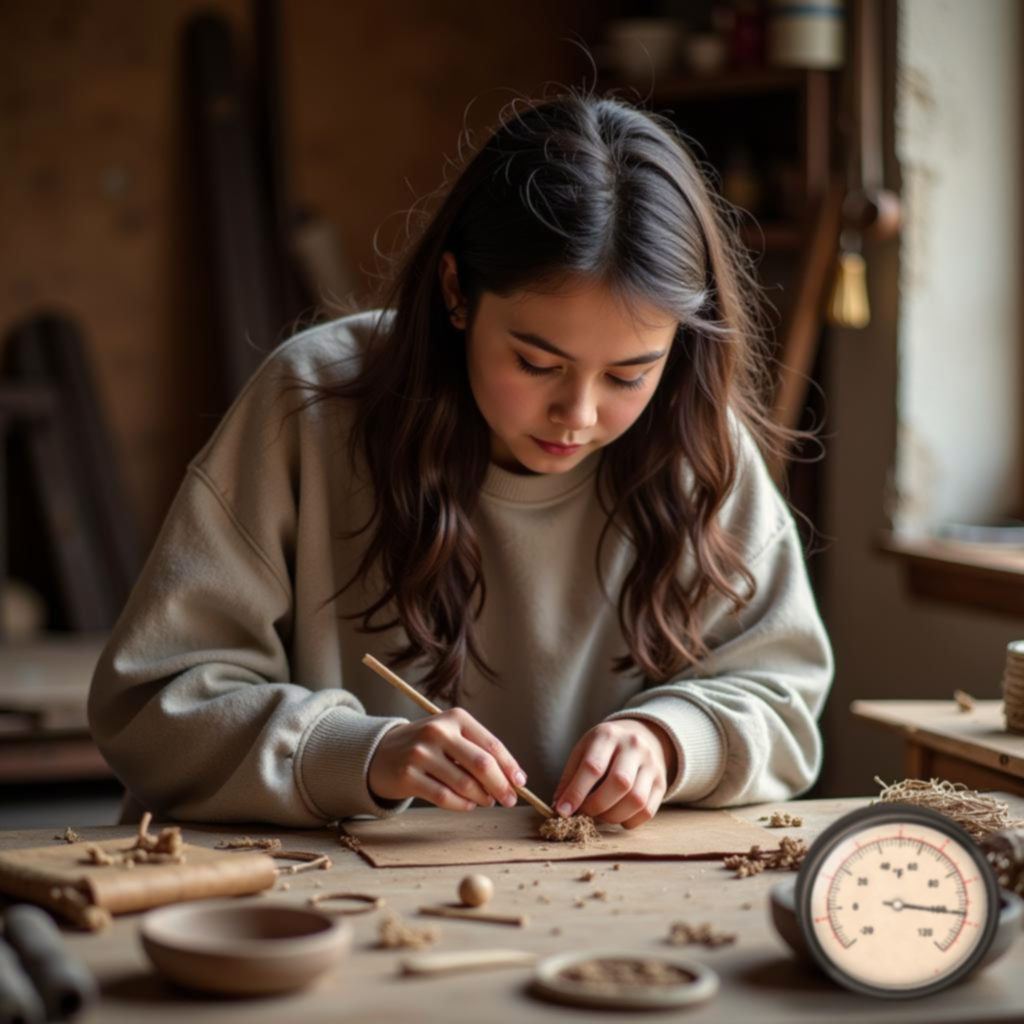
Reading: value=100 unit=°F
